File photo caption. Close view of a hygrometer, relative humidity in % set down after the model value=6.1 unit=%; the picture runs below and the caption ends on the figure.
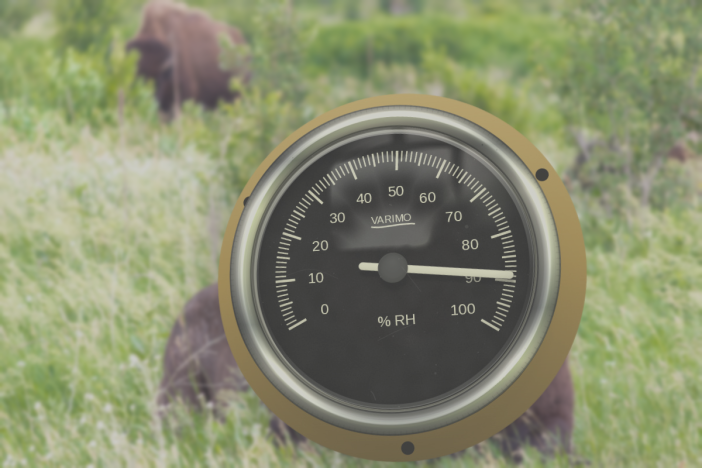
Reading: value=89 unit=%
